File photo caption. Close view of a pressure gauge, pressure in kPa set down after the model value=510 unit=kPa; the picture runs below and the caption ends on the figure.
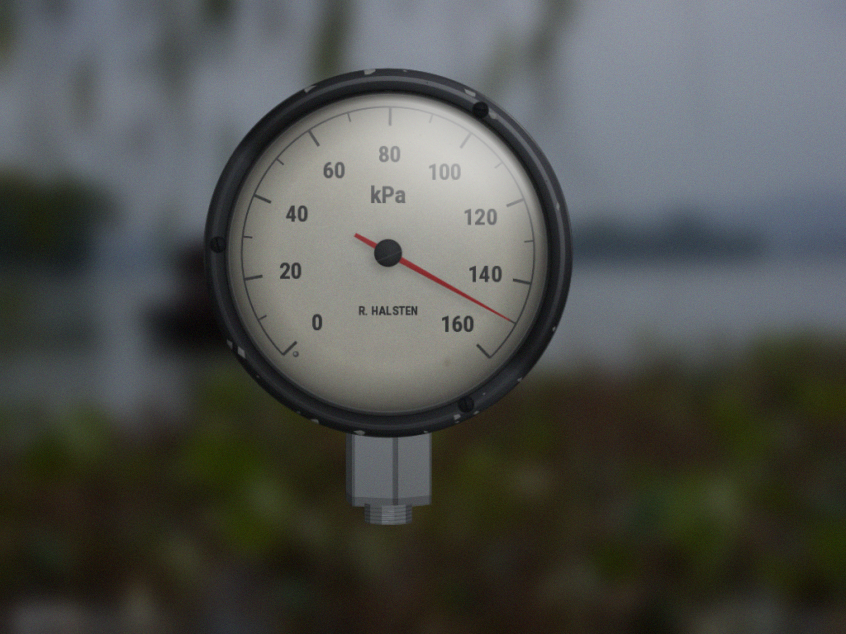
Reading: value=150 unit=kPa
